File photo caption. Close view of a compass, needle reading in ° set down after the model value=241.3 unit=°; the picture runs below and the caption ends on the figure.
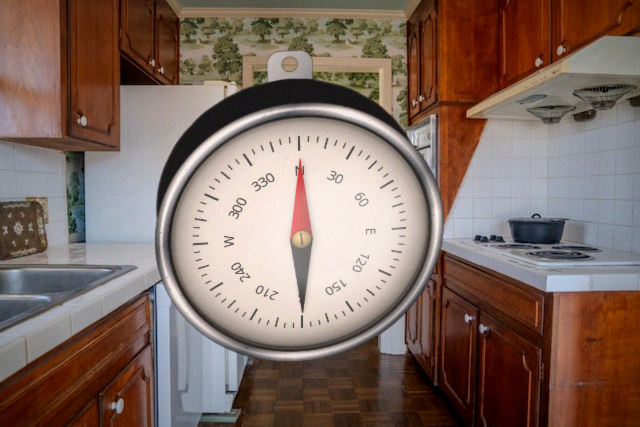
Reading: value=0 unit=°
